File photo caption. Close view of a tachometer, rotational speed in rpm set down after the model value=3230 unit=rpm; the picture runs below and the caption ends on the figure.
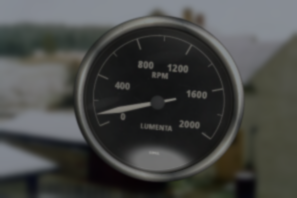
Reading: value=100 unit=rpm
